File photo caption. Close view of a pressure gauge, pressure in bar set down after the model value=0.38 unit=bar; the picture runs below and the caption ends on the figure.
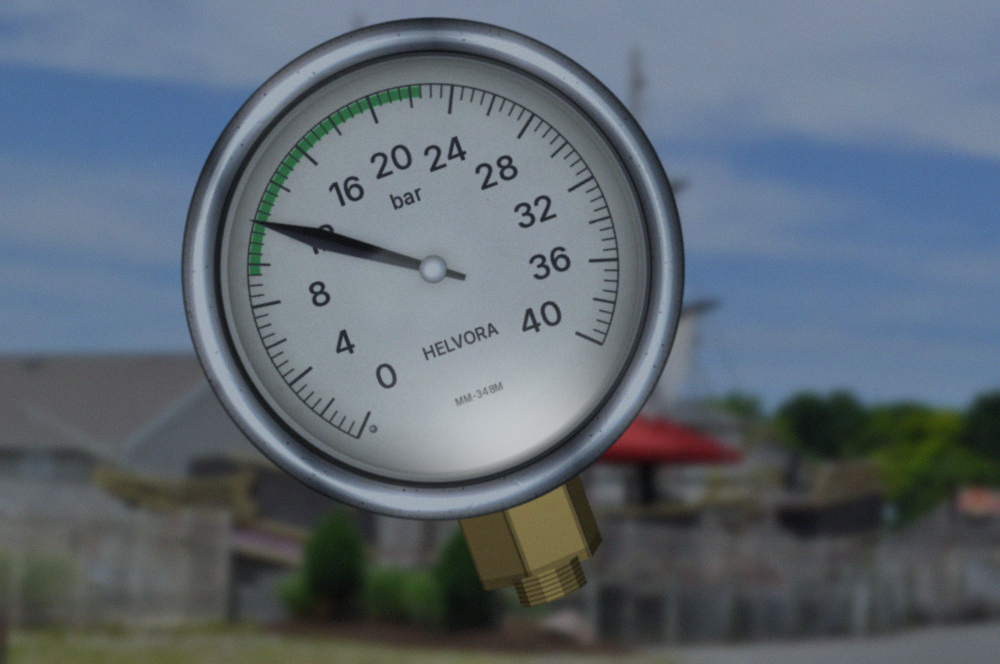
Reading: value=12 unit=bar
